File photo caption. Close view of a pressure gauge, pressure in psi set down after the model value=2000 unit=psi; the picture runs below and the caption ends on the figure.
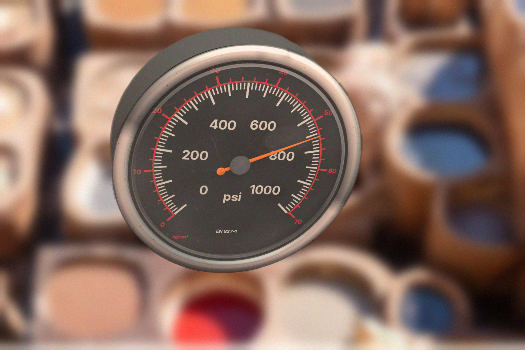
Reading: value=750 unit=psi
